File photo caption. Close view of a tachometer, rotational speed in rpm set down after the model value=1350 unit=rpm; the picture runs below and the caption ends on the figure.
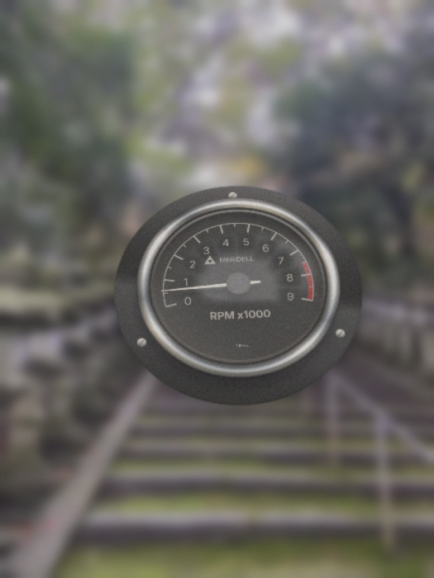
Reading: value=500 unit=rpm
